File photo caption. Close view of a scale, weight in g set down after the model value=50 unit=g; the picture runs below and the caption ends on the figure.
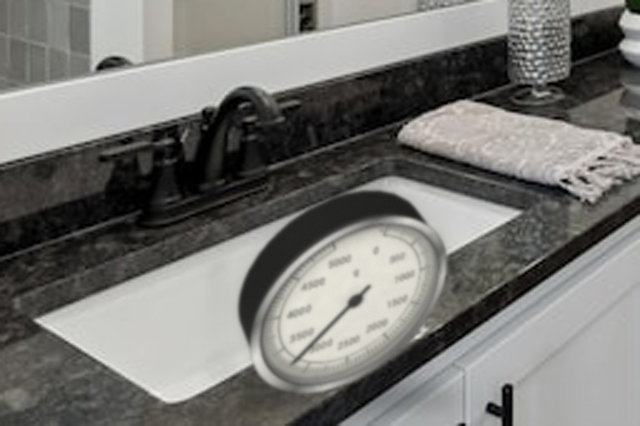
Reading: value=3250 unit=g
